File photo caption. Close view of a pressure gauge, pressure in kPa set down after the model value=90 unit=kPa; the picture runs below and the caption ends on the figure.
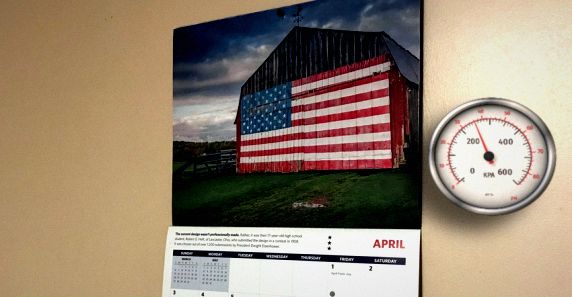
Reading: value=250 unit=kPa
